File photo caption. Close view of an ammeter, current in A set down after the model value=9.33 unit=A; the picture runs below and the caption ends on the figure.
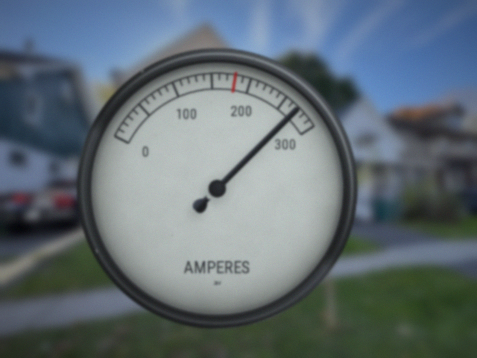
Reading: value=270 unit=A
